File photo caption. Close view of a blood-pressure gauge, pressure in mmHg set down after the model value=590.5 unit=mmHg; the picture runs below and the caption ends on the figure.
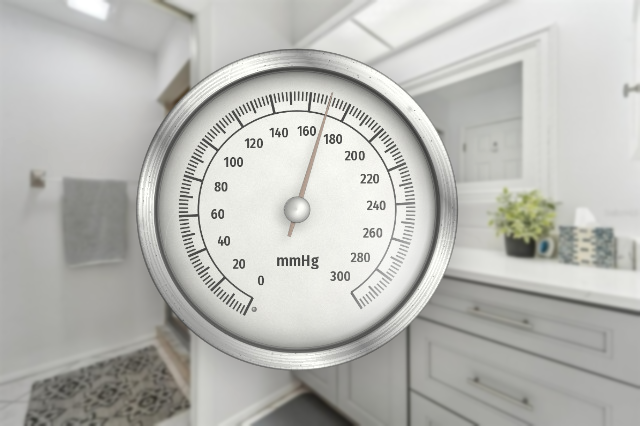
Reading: value=170 unit=mmHg
